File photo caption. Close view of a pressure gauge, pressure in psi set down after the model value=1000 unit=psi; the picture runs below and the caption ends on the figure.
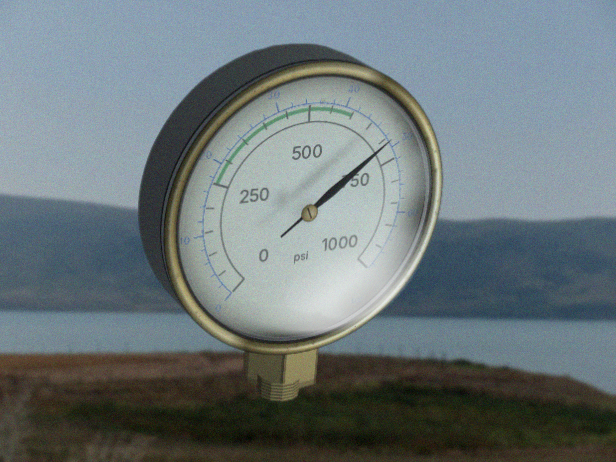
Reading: value=700 unit=psi
